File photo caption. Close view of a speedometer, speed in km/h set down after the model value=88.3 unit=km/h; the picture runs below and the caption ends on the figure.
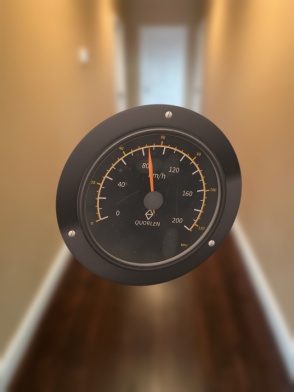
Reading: value=85 unit=km/h
